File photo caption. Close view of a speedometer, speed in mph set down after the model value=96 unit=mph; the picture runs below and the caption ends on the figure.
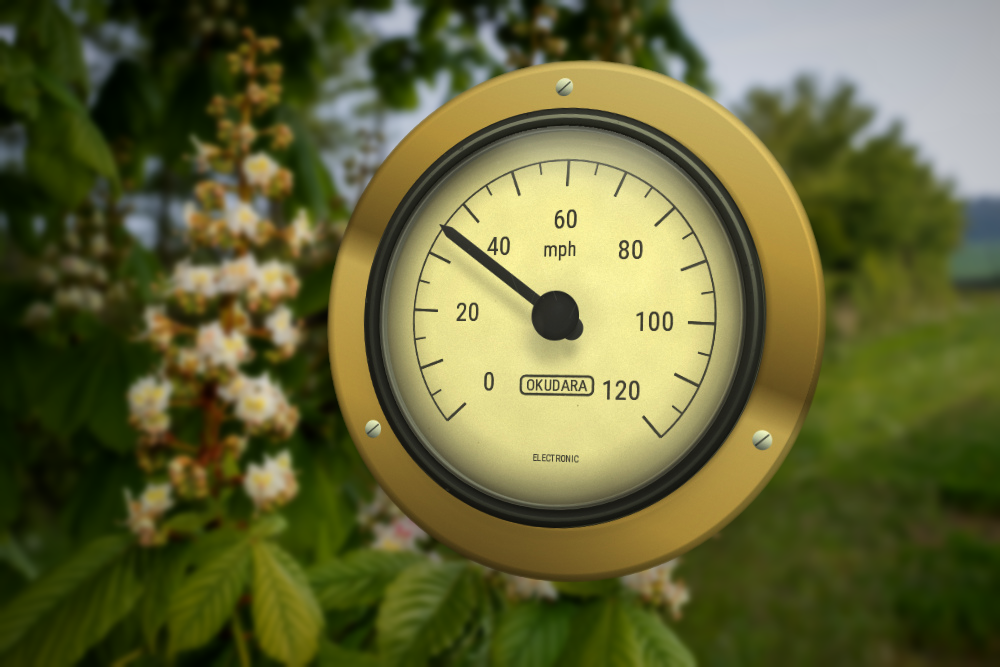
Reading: value=35 unit=mph
